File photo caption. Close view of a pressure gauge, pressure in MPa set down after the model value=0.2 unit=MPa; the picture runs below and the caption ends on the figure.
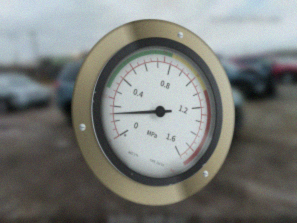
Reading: value=0.15 unit=MPa
